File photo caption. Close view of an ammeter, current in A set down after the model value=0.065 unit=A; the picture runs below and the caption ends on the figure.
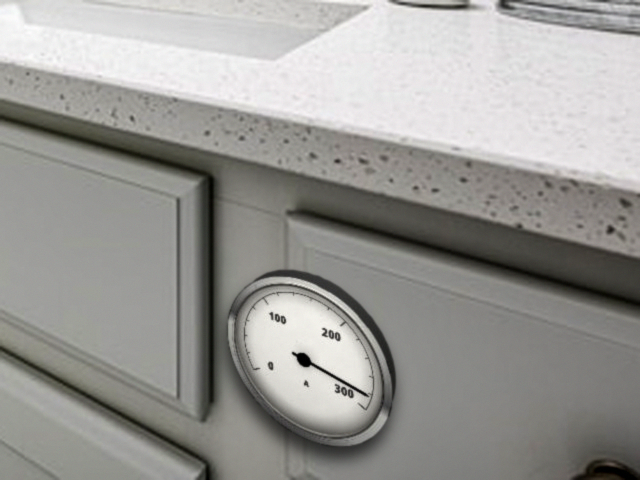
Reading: value=280 unit=A
